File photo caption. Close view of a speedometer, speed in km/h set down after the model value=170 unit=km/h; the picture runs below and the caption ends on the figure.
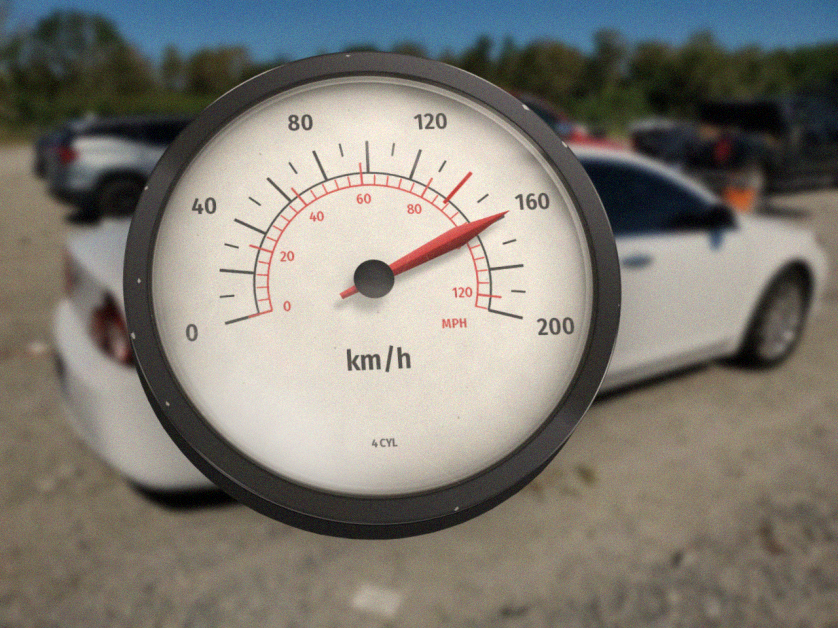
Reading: value=160 unit=km/h
